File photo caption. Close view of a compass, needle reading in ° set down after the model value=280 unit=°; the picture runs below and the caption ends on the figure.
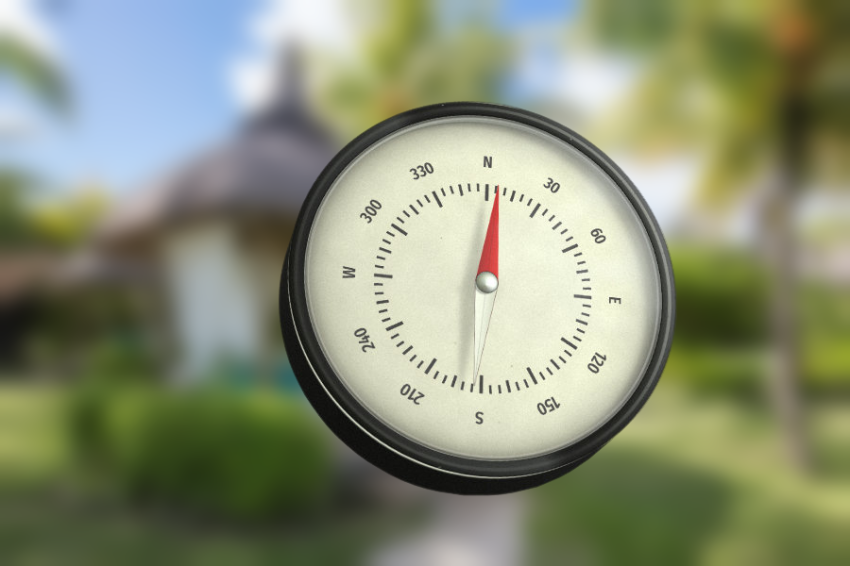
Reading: value=5 unit=°
